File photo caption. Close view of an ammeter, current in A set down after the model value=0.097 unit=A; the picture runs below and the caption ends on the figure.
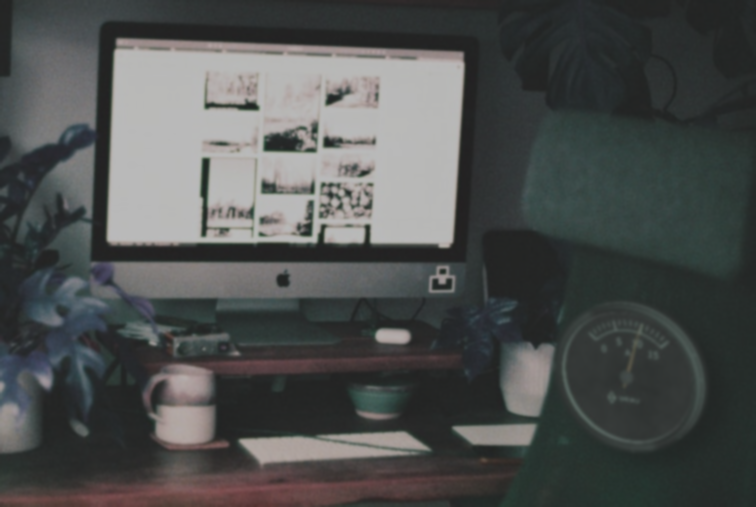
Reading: value=10 unit=A
